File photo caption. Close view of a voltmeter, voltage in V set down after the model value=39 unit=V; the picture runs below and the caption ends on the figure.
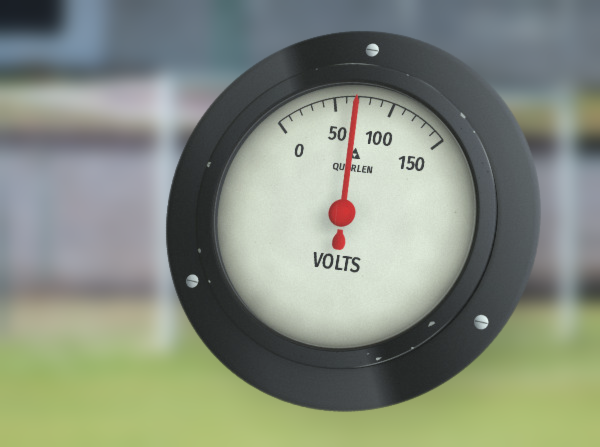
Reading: value=70 unit=V
